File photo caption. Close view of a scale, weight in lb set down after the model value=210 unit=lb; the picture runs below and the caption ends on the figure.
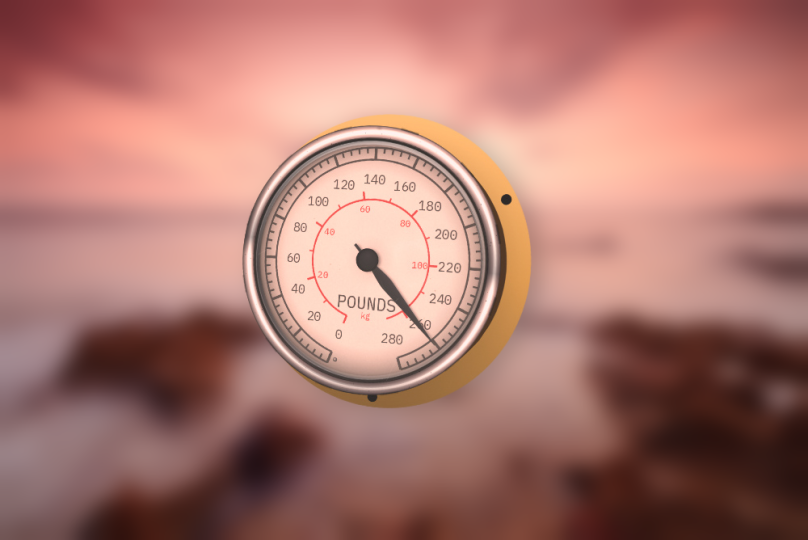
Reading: value=260 unit=lb
